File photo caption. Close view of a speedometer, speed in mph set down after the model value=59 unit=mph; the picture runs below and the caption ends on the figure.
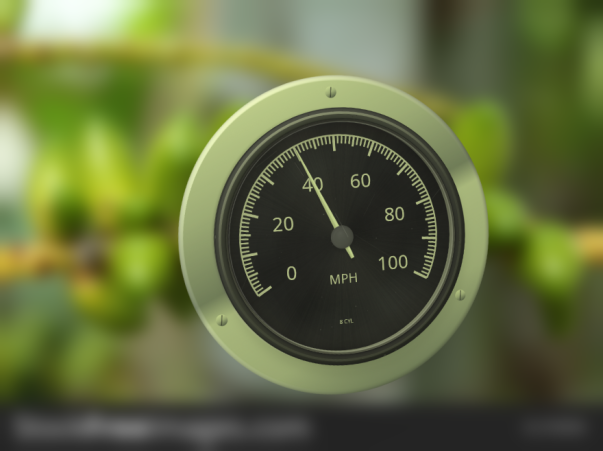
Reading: value=40 unit=mph
